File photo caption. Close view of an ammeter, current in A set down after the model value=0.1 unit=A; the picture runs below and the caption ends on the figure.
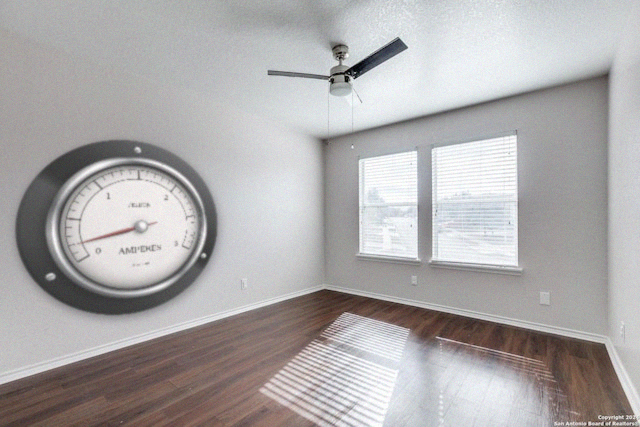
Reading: value=0.2 unit=A
